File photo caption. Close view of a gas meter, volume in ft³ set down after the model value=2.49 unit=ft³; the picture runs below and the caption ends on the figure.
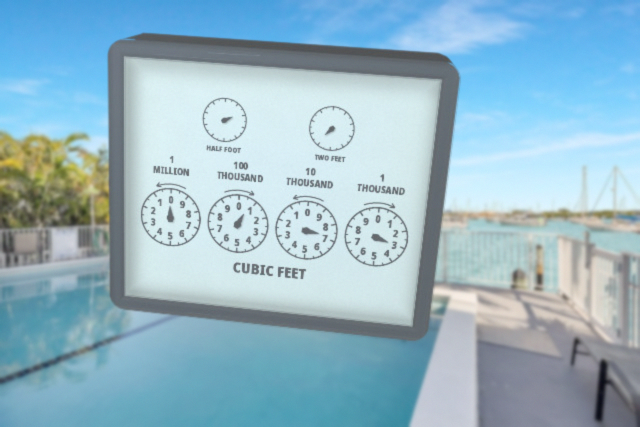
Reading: value=7300 unit=ft³
